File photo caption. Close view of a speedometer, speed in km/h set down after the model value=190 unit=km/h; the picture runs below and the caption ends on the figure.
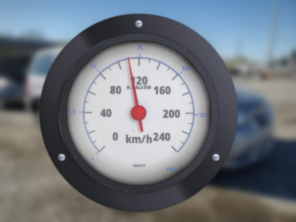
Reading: value=110 unit=km/h
